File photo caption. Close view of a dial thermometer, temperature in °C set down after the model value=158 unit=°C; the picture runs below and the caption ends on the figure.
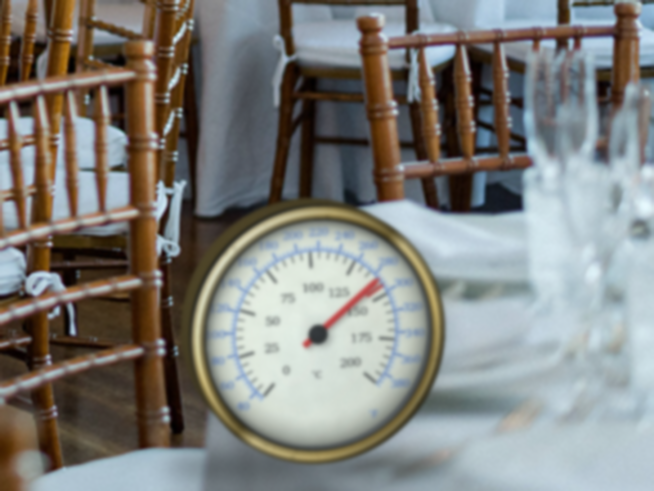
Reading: value=140 unit=°C
